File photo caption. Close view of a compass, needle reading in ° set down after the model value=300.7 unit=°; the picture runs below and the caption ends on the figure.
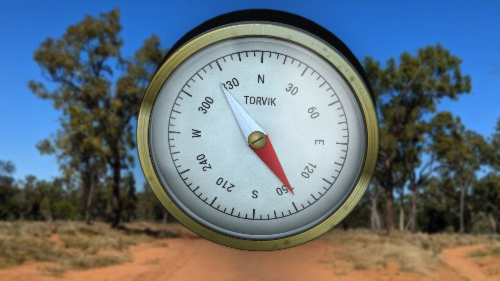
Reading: value=145 unit=°
